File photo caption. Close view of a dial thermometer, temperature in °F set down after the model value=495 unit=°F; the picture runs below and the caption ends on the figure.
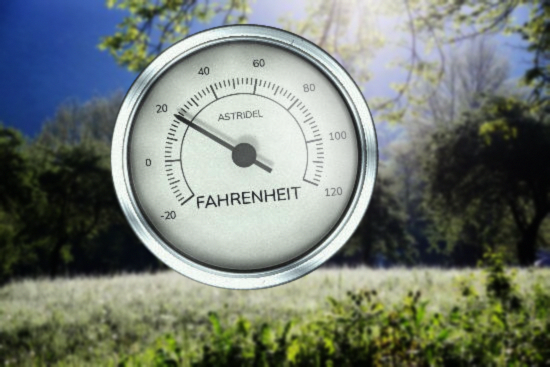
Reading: value=20 unit=°F
